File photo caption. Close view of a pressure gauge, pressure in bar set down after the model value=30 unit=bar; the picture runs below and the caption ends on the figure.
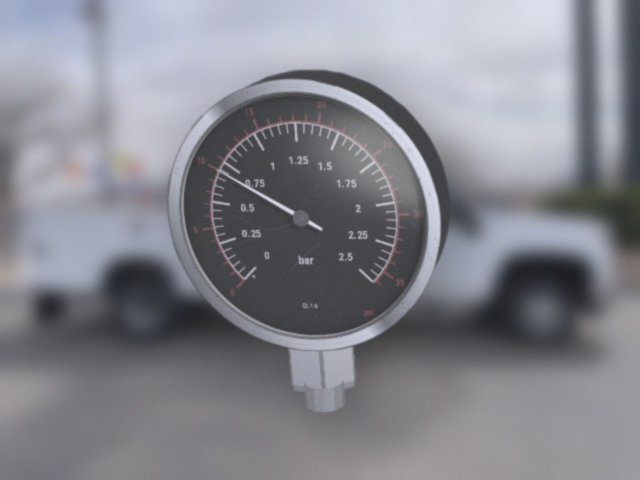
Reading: value=0.7 unit=bar
